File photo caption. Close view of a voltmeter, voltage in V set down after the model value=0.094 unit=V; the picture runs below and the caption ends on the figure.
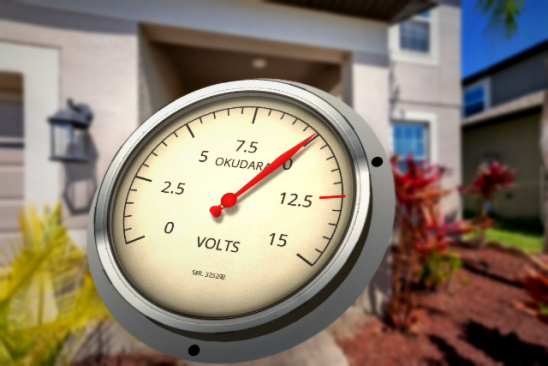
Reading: value=10 unit=V
